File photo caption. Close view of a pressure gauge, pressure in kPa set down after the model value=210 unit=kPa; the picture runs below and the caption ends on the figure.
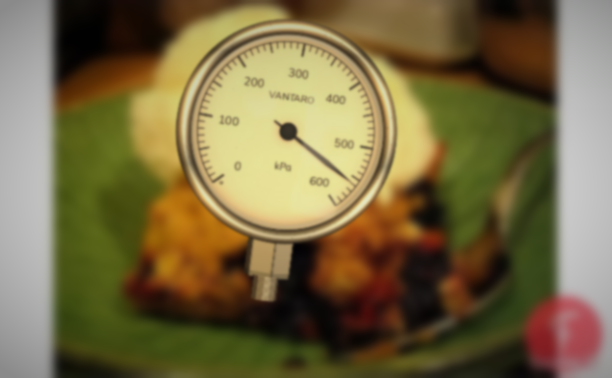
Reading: value=560 unit=kPa
